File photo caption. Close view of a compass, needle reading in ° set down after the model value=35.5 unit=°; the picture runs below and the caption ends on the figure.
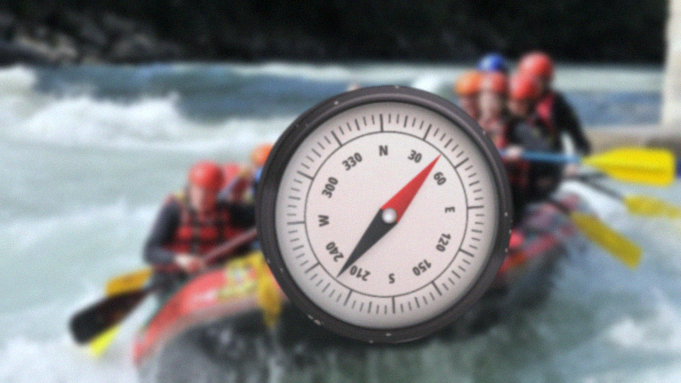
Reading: value=45 unit=°
